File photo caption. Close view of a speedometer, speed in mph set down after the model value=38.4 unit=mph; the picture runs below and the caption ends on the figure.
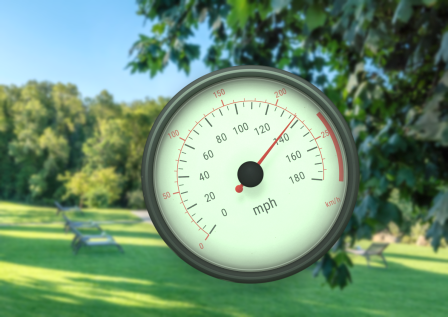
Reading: value=137.5 unit=mph
